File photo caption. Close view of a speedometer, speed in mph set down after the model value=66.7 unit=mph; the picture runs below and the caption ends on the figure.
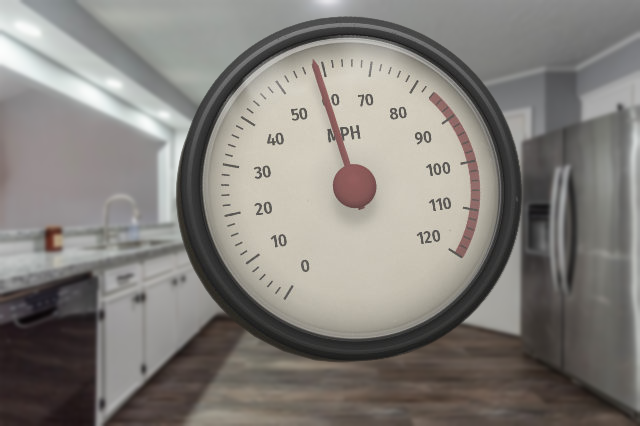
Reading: value=58 unit=mph
